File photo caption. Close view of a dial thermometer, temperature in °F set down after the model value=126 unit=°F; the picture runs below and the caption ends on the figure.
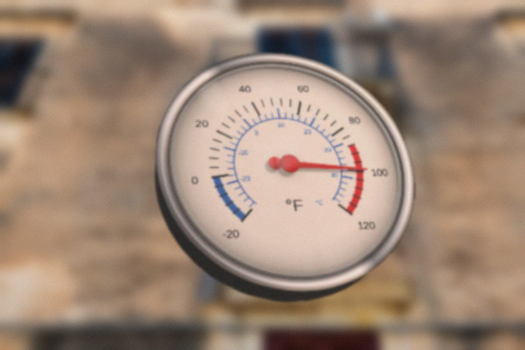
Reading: value=100 unit=°F
